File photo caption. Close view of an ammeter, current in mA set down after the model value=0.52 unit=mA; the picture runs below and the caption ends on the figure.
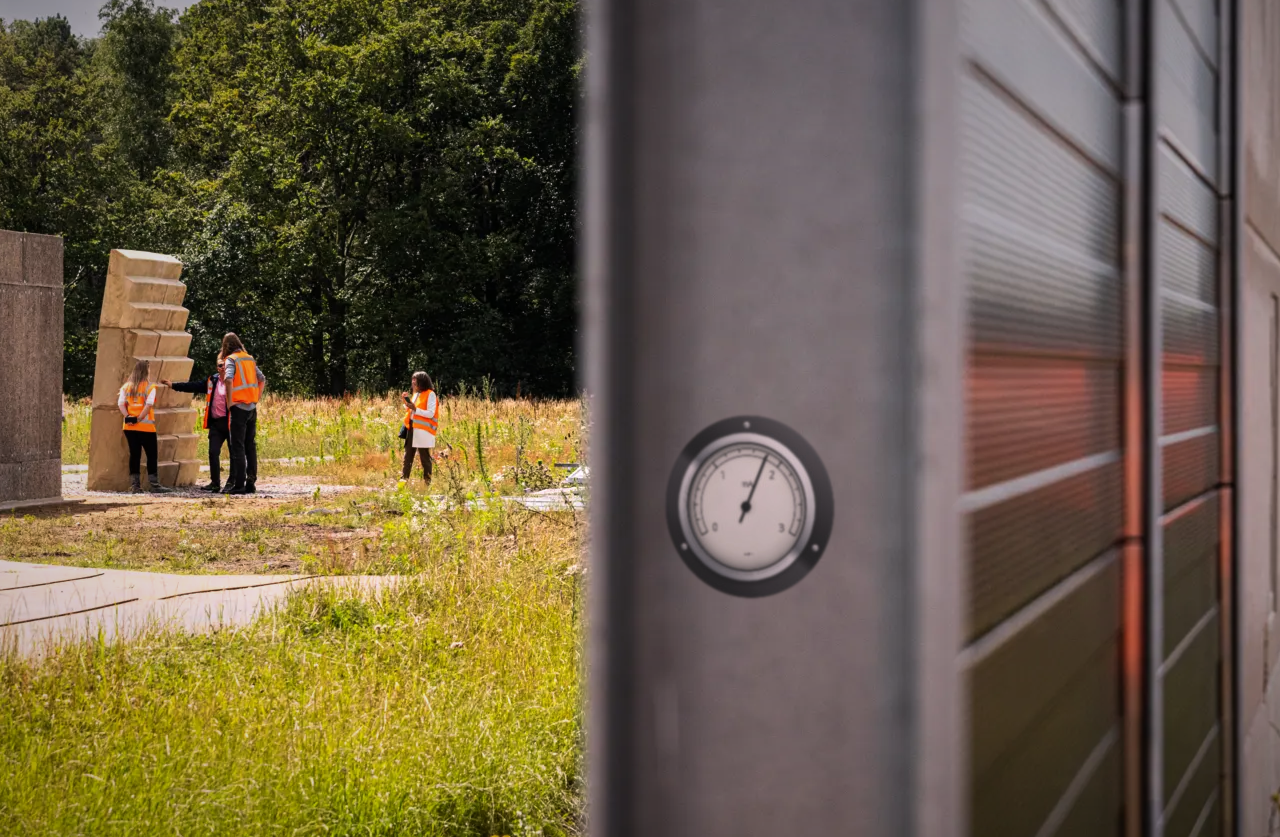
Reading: value=1.8 unit=mA
